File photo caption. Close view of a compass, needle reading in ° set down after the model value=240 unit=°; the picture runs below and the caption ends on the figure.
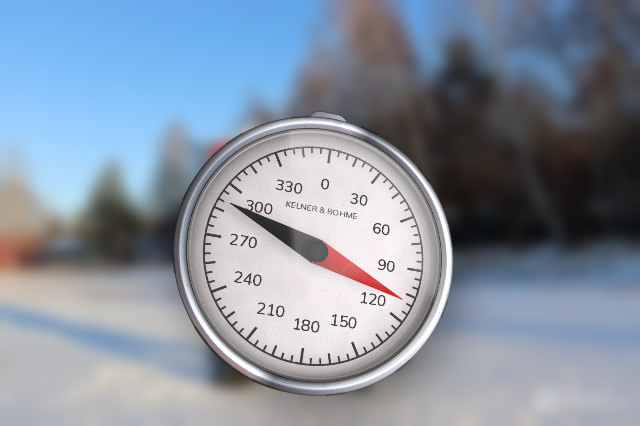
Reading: value=110 unit=°
